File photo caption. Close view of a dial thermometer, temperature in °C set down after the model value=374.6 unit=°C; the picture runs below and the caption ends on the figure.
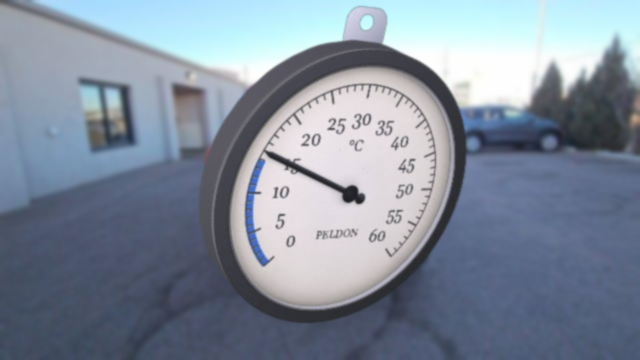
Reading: value=15 unit=°C
